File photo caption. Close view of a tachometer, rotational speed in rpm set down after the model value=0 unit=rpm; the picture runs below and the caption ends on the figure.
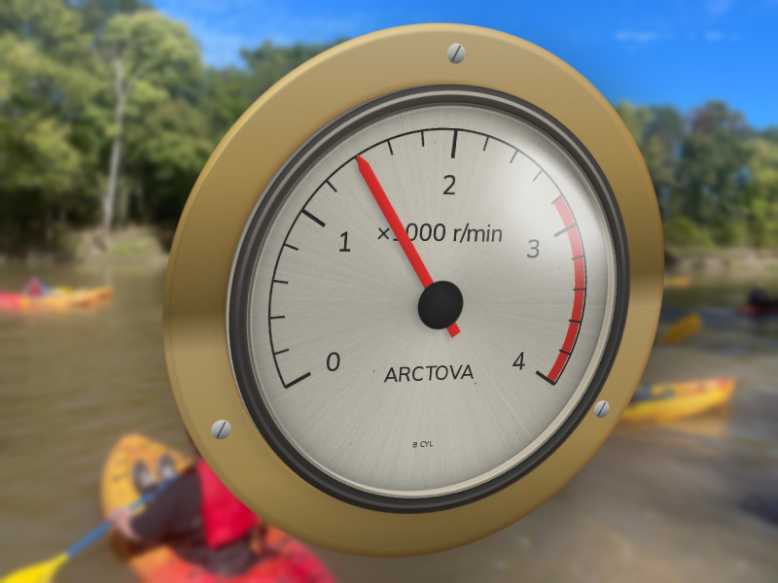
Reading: value=1400 unit=rpm
